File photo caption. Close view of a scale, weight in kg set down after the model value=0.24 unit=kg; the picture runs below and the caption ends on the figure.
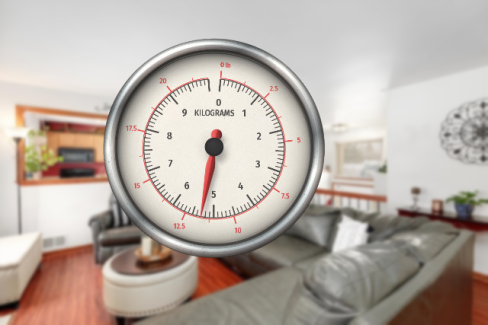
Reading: value=5.3 unit=kg
